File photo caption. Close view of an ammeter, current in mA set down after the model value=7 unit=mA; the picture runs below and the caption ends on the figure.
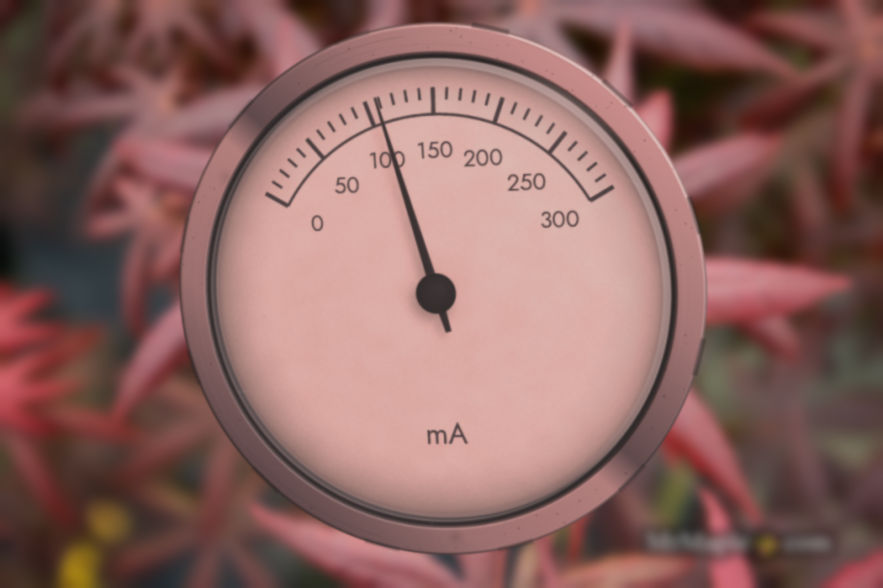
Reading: value=110 unit=mA
